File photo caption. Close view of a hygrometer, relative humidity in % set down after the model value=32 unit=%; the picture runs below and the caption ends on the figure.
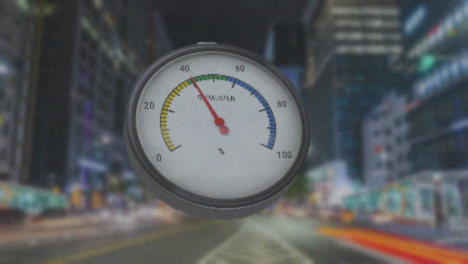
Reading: value=40 unit=%
